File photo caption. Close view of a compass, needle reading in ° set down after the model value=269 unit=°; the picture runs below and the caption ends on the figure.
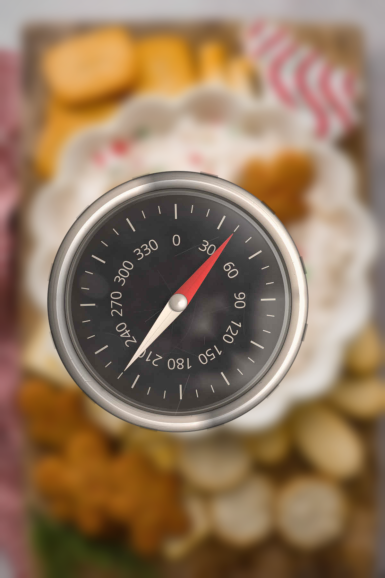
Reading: value=40 unit=°
